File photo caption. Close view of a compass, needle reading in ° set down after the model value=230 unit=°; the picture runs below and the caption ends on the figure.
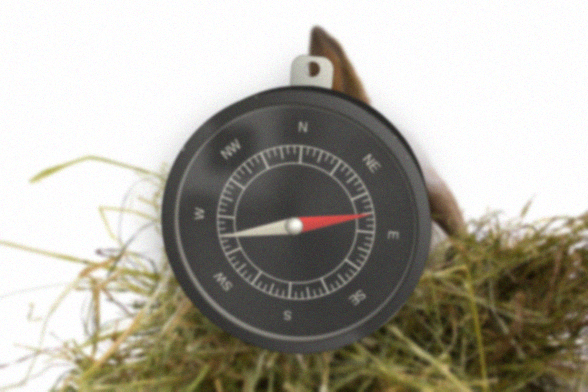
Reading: value=75 unit=°
